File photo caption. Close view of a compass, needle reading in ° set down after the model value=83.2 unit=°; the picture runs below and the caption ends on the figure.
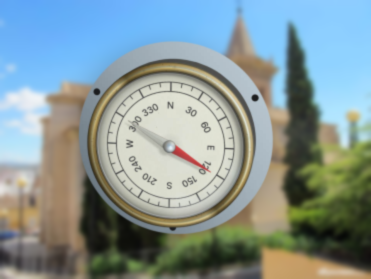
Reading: value=120 unit=°
